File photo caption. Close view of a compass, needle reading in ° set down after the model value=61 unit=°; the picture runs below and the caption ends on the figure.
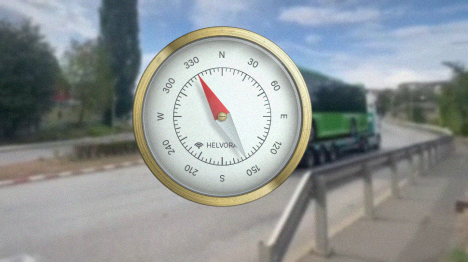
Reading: value=330 unit=°
